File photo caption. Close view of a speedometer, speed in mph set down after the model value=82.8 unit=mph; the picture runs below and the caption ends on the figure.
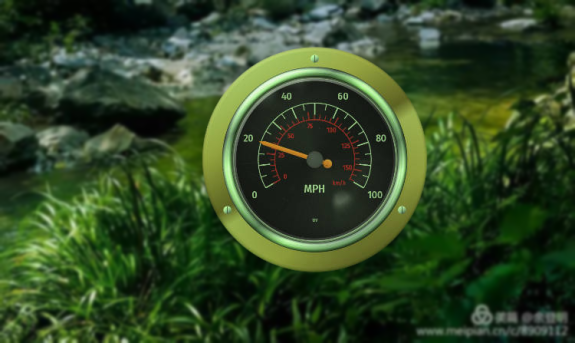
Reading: value=20 unit=mph
